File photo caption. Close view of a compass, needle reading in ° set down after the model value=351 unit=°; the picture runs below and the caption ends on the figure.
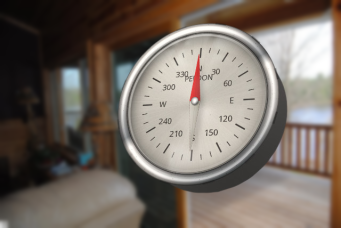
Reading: value=0 unit=°
